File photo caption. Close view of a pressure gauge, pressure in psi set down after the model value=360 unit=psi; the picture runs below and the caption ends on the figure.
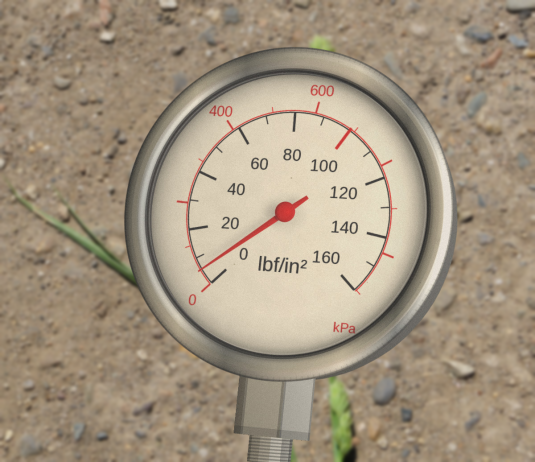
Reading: value=5 unit=psi
